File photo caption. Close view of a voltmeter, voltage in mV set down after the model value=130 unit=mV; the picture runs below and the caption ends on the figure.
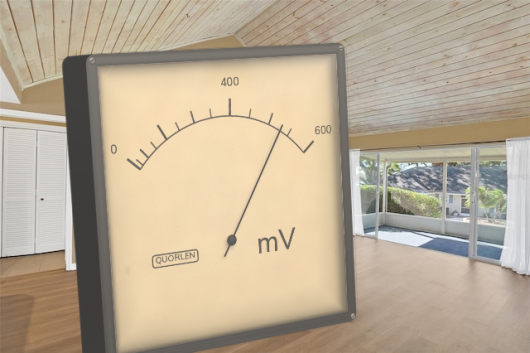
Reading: value=525 unit=mV
